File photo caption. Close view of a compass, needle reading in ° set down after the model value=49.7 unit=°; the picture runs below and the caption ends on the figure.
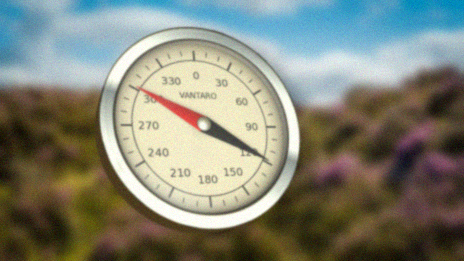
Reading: value=300 unit=°
